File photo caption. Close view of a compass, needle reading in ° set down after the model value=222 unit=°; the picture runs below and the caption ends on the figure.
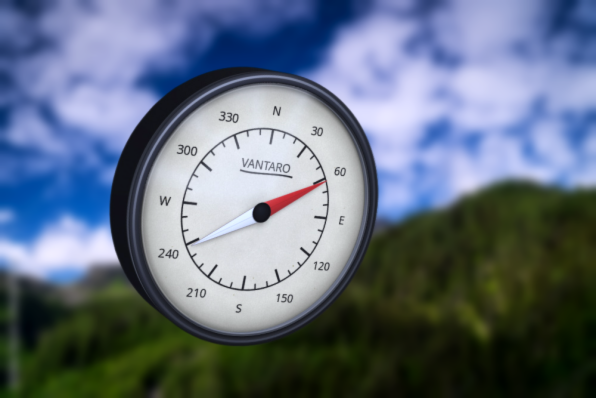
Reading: value=60 unit=°
